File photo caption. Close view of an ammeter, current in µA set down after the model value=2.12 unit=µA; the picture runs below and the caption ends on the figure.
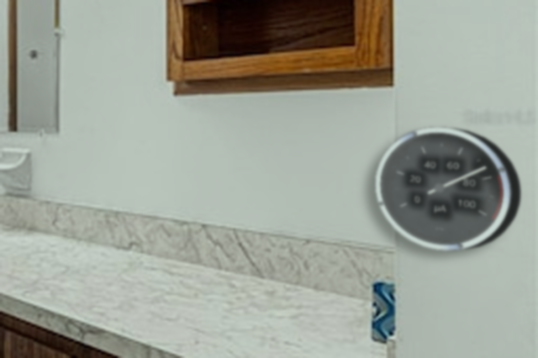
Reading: value=75 unit=µA
